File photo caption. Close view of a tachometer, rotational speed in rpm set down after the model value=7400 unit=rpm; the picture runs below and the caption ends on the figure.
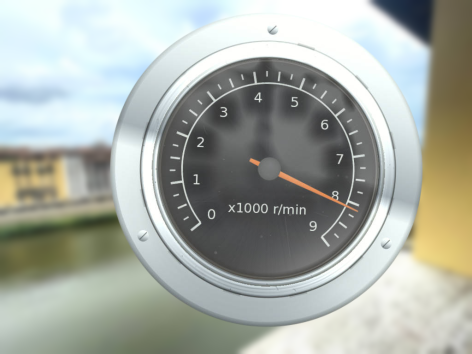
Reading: value=8125 unit=rpm
